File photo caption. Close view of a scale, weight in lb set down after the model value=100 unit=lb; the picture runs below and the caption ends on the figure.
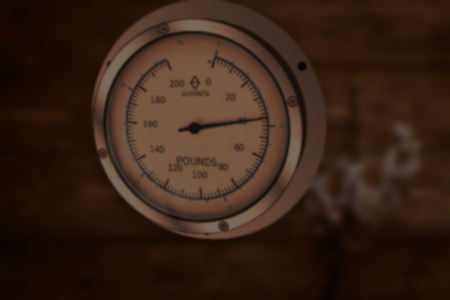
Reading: value=40 unit=lb
